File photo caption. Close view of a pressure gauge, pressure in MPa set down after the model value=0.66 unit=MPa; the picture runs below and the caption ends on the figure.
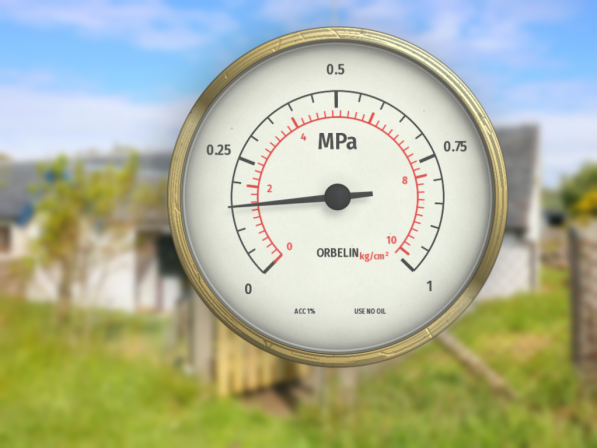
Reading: value=0.15 unit=MPa
